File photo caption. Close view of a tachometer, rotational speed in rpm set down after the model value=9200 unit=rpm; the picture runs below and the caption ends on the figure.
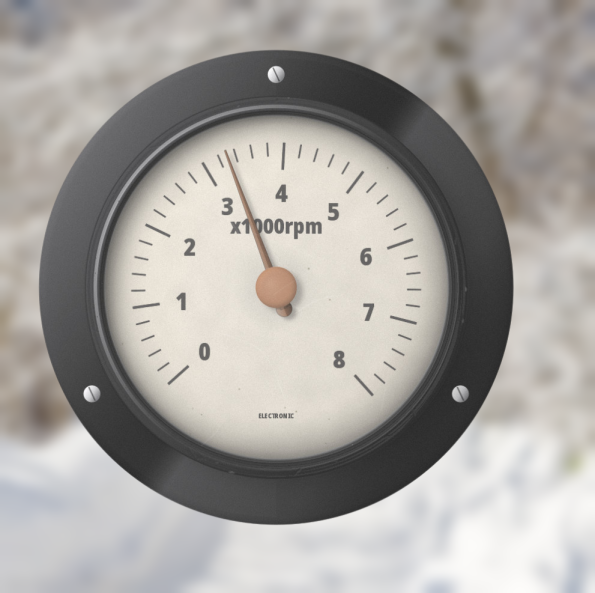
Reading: value=3300 unit=rpm
